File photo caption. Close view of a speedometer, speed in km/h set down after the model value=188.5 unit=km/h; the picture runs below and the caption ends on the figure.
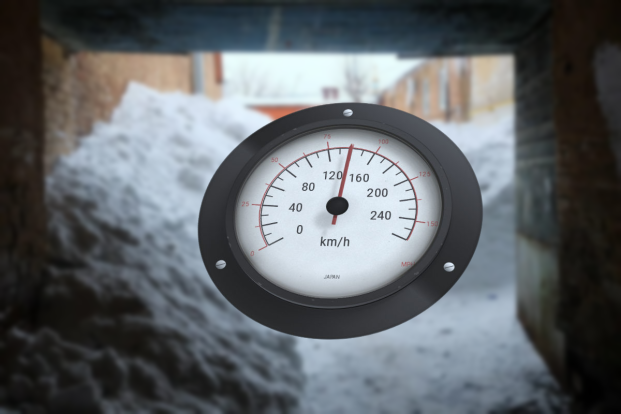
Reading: value=140 unit=km/h
